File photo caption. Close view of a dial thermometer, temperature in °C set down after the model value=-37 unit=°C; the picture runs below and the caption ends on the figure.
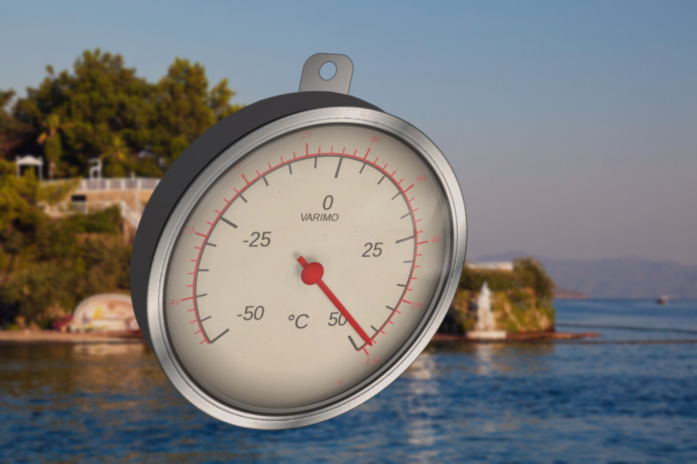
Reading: value=47.5 unit=°C
